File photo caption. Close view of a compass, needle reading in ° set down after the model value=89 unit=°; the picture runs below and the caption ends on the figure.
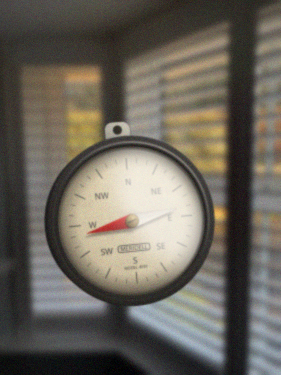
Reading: value=260 unit=°
